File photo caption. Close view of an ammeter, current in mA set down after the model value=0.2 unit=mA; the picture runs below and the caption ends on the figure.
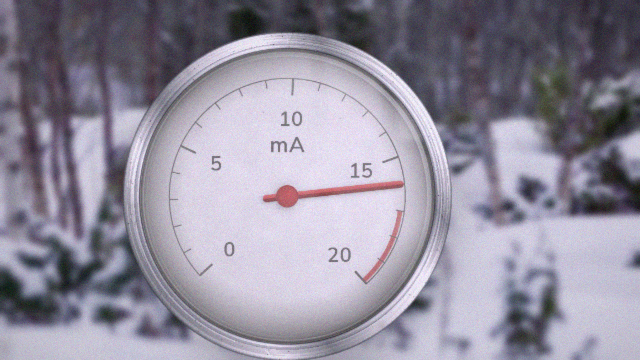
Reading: value=16 unit=mA
